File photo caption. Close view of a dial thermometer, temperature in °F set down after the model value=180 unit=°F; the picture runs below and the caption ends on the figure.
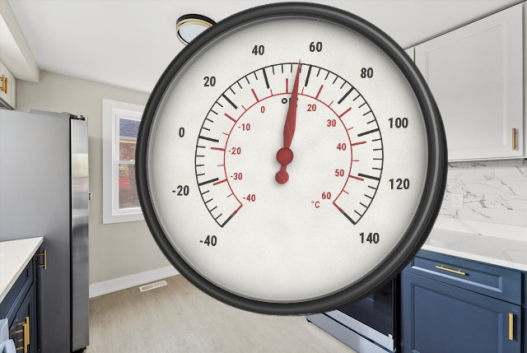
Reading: value=56 unit=°F
